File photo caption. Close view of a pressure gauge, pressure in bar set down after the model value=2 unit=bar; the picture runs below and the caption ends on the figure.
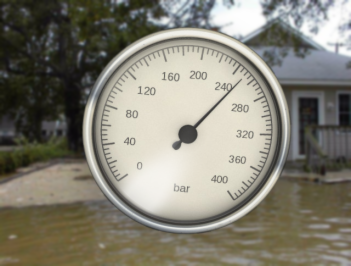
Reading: value=250 unit=bar
